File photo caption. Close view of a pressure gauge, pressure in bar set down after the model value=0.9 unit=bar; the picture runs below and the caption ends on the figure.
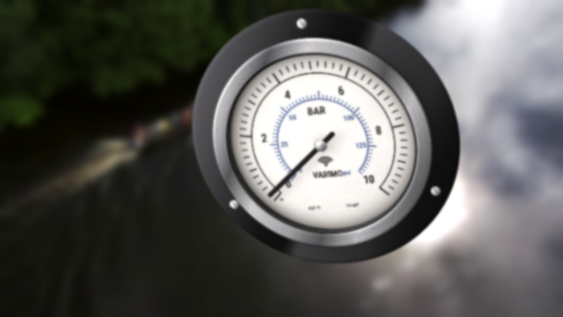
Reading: value=0.2 unit=bar
